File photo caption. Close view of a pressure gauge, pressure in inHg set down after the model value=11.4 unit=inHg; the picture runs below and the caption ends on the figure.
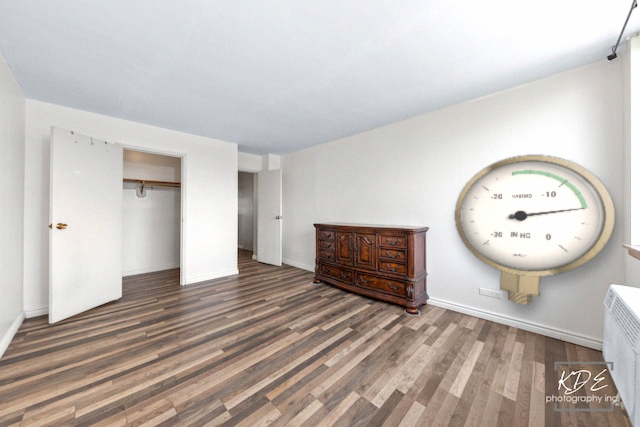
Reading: value=-6 unit=inHg
